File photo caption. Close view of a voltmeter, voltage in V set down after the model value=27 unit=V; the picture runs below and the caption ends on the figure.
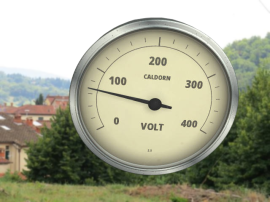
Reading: value=70 unit=V
